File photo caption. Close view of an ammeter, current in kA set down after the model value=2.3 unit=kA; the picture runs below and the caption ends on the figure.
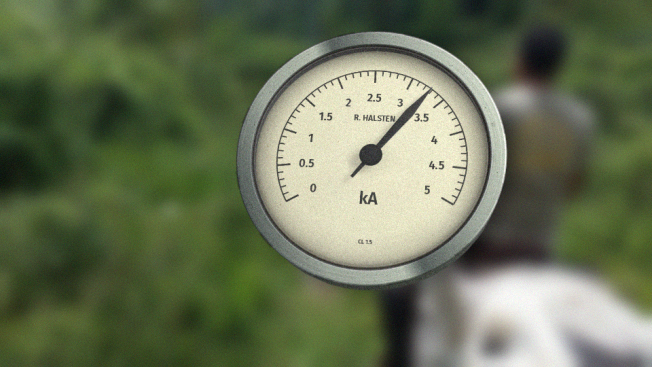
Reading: value=3.3 unit=kA
